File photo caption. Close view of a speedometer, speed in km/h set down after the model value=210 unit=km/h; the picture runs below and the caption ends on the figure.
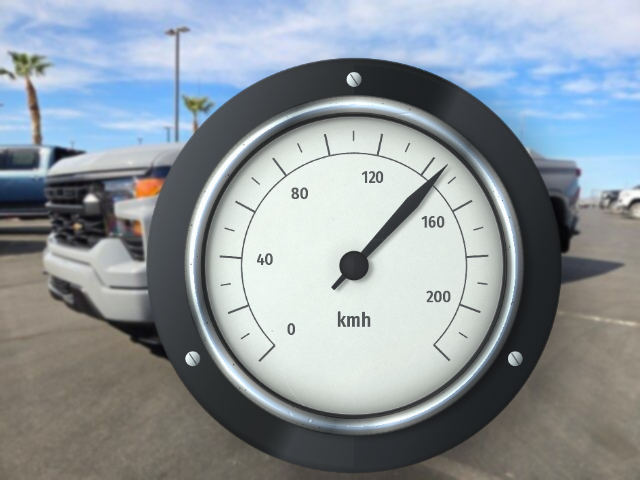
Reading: value=145 unit=km/h
